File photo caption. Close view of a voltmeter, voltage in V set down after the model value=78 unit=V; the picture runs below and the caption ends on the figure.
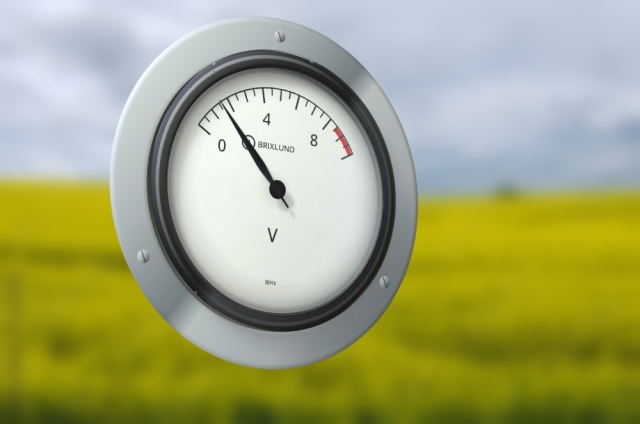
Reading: value=1.5 unit=V
